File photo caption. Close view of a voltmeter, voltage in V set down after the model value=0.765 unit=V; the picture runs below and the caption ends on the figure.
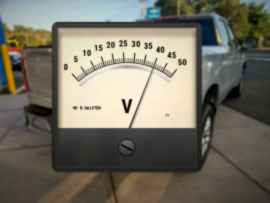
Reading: value=40 unit=V
